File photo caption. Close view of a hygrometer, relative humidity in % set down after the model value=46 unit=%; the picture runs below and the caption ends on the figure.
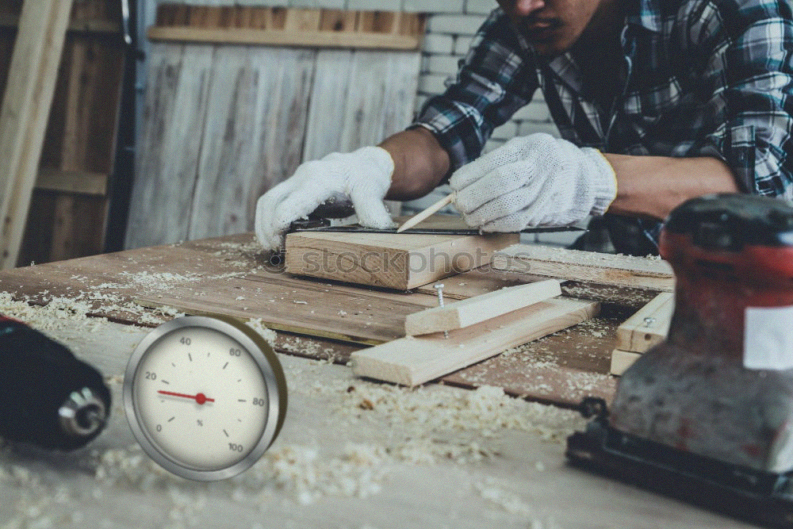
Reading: value=15 unit=%
